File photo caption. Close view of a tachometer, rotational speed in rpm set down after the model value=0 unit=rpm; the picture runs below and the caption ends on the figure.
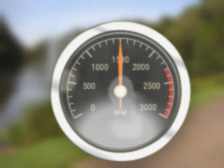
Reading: value=1500 unit=rpm
